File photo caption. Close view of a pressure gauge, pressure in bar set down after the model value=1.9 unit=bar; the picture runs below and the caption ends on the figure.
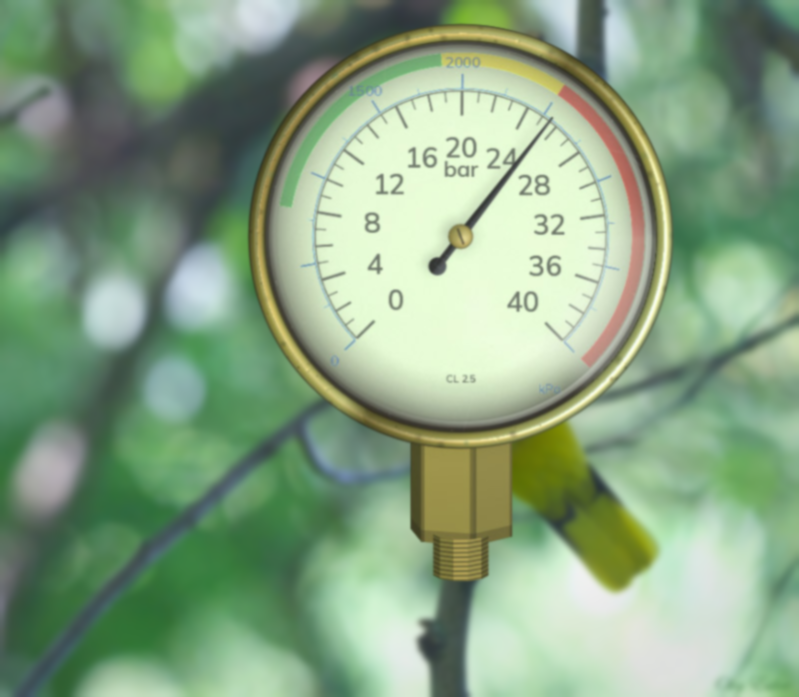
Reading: value=25.5 unit=bar
